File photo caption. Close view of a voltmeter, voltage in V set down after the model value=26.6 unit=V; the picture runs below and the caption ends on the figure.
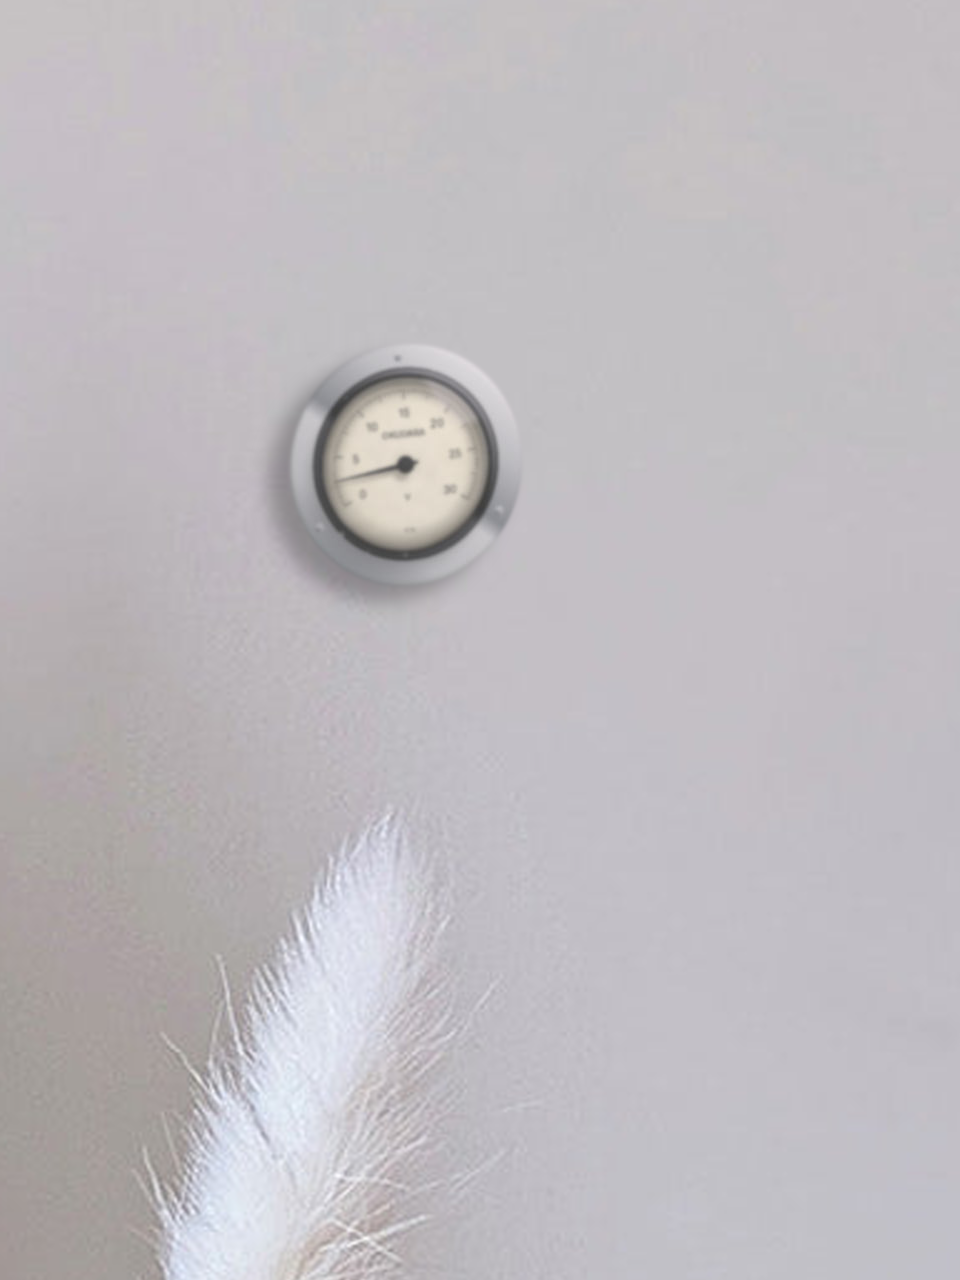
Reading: value=2.5 unit=V
